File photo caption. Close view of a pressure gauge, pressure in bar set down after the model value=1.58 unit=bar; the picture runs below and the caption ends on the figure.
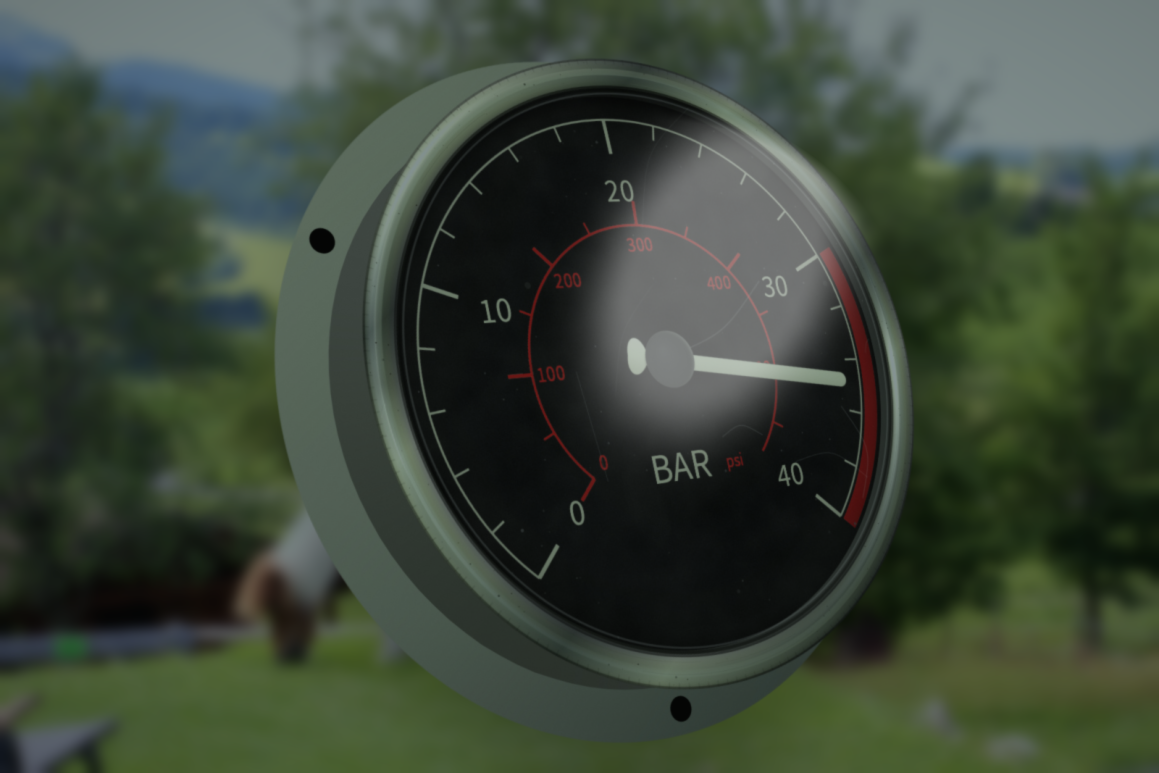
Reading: value=35 unit=bar
